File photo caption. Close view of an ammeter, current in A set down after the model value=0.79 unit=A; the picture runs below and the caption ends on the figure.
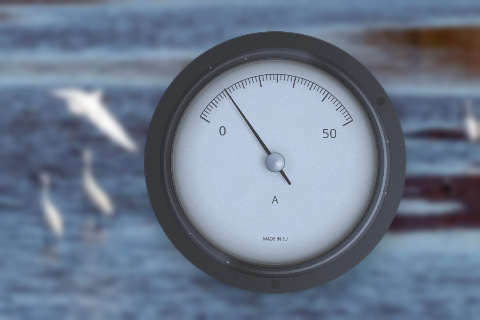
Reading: value=10 unit=A
